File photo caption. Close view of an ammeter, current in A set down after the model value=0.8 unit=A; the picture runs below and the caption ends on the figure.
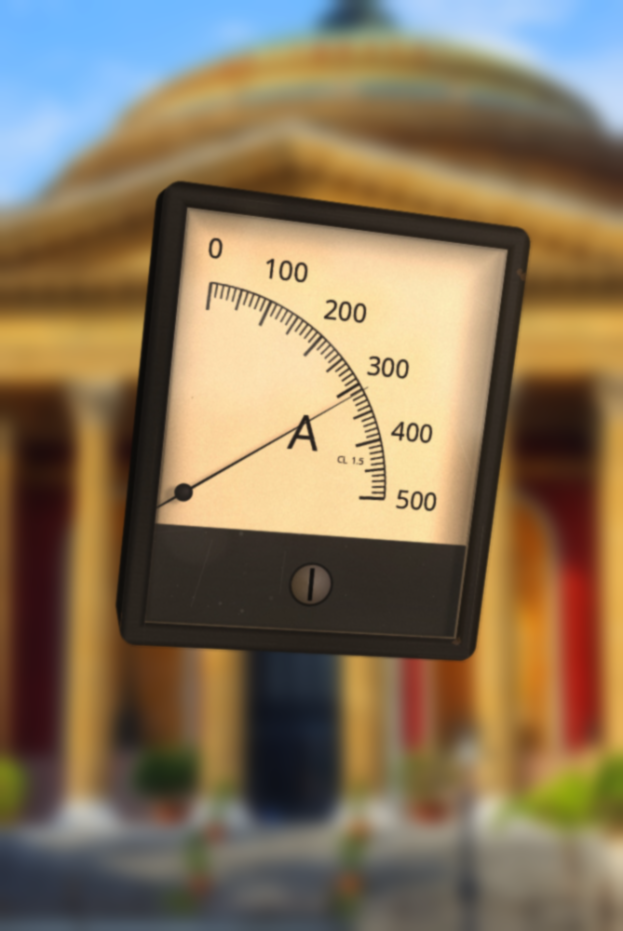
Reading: value=310 unit=A
